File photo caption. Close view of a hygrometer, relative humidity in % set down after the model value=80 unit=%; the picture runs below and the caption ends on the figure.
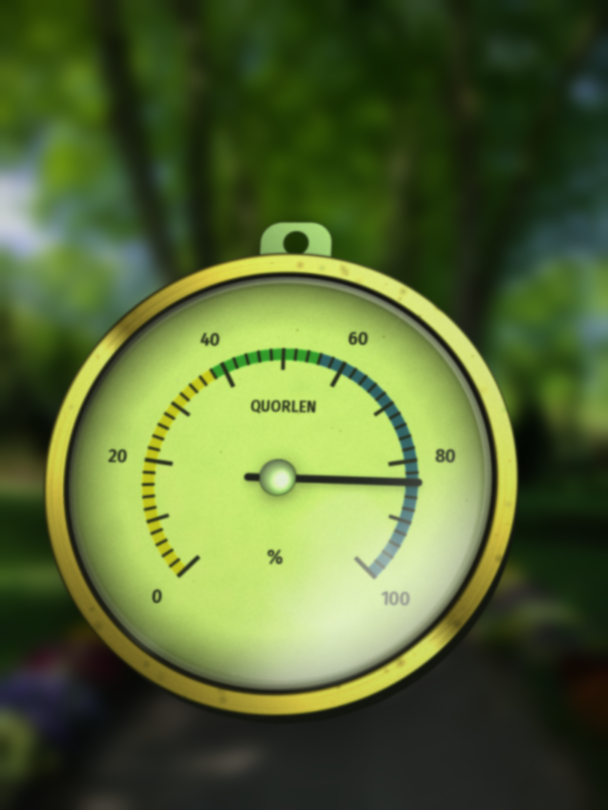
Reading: value=84 unit=%
